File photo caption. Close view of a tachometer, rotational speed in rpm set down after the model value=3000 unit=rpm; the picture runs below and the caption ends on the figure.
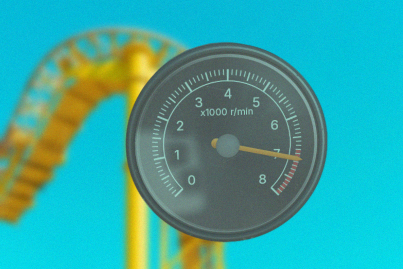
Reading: value=7000 unit=rpm
